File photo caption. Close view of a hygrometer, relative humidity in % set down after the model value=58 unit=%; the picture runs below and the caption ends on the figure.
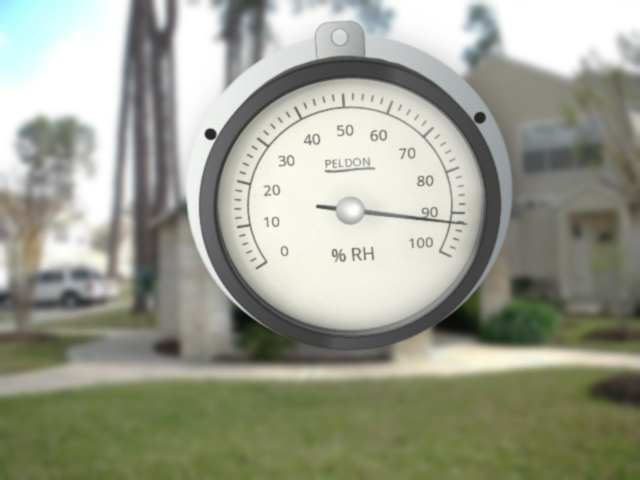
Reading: value=92 unit=%
